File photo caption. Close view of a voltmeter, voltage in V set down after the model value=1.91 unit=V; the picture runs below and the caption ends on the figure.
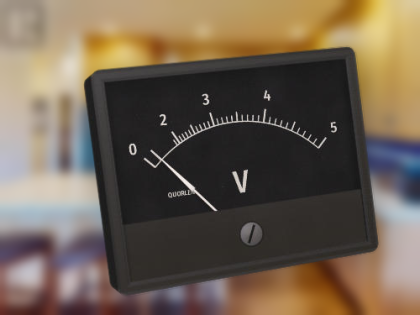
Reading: value=1 unit=V
